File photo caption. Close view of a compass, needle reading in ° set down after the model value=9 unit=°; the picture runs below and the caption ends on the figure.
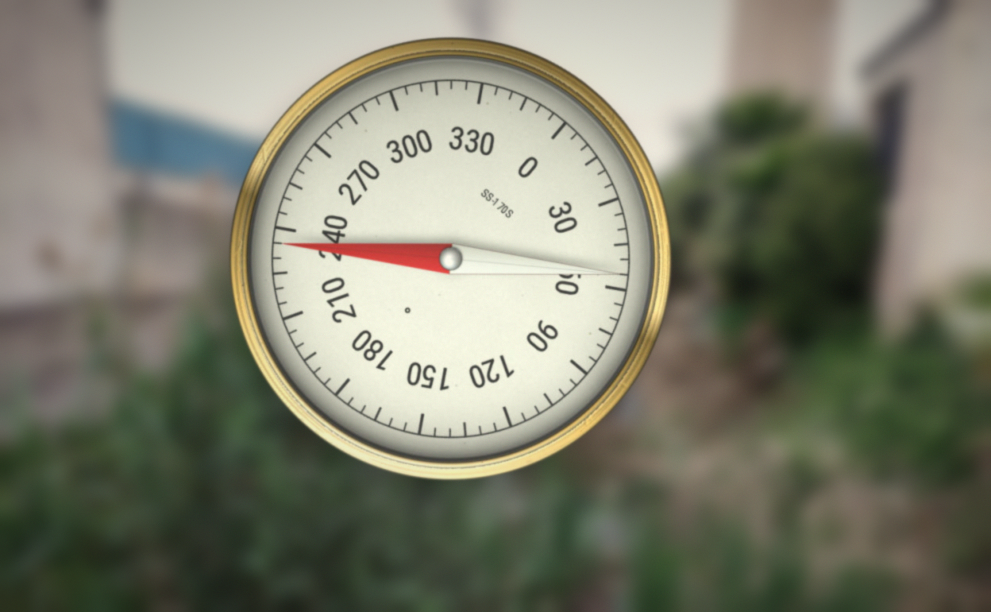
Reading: value=235 unit=°
